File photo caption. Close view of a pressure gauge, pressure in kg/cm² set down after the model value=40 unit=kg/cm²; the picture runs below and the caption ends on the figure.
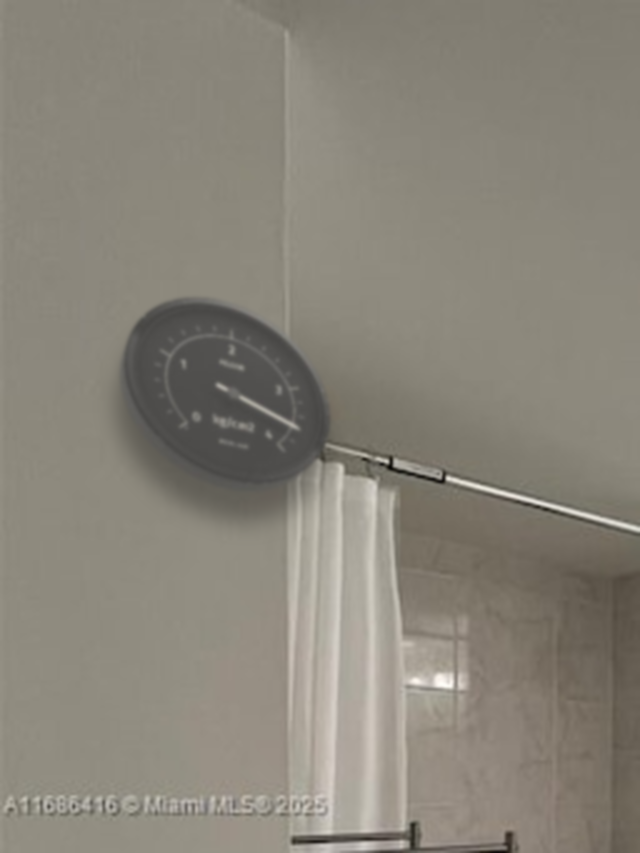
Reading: value=3.6 unit=kg/cm²
